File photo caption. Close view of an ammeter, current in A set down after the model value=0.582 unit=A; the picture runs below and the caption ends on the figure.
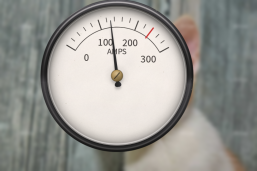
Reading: value=130 unit=A
